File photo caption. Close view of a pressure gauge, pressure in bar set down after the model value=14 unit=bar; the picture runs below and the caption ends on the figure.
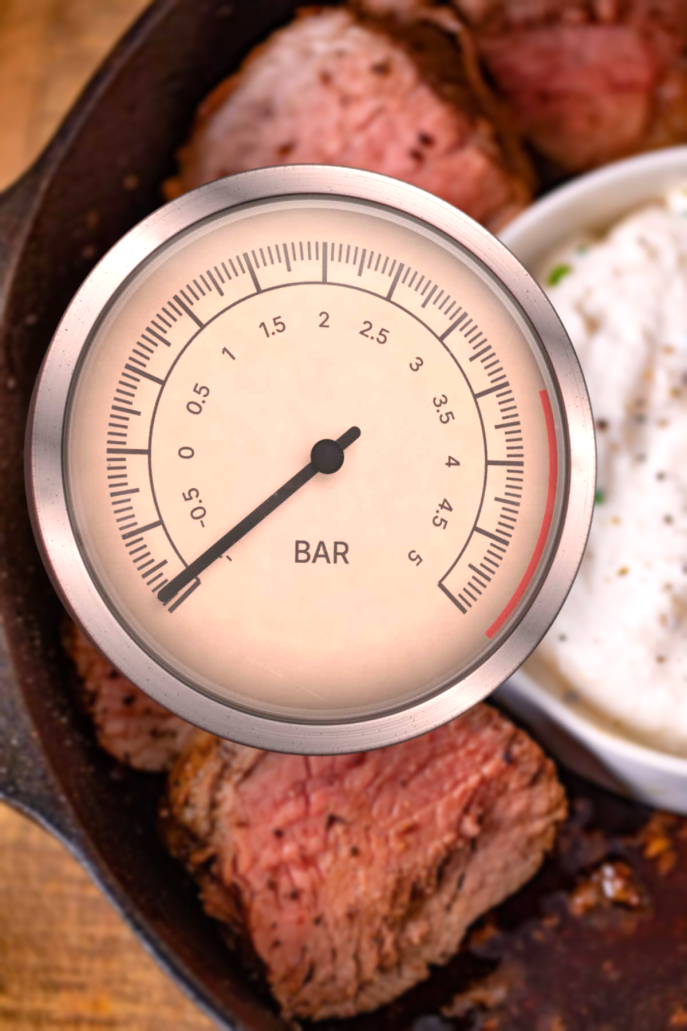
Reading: value=-0.9 unit=bar
